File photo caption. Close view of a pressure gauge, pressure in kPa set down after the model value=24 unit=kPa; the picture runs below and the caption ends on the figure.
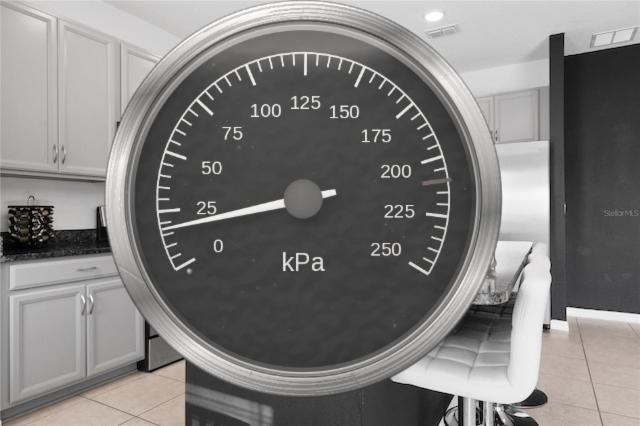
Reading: value=17.5 unit=kPa
